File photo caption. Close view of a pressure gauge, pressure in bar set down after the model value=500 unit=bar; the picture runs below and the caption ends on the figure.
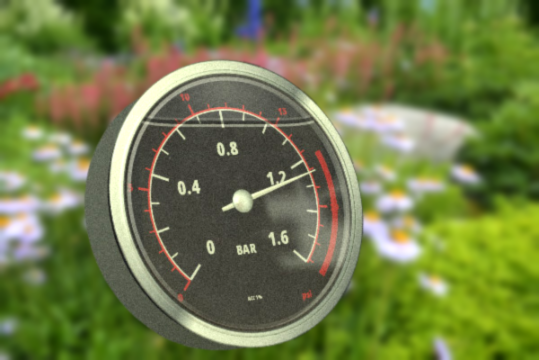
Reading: value=1.25 unit=bar
